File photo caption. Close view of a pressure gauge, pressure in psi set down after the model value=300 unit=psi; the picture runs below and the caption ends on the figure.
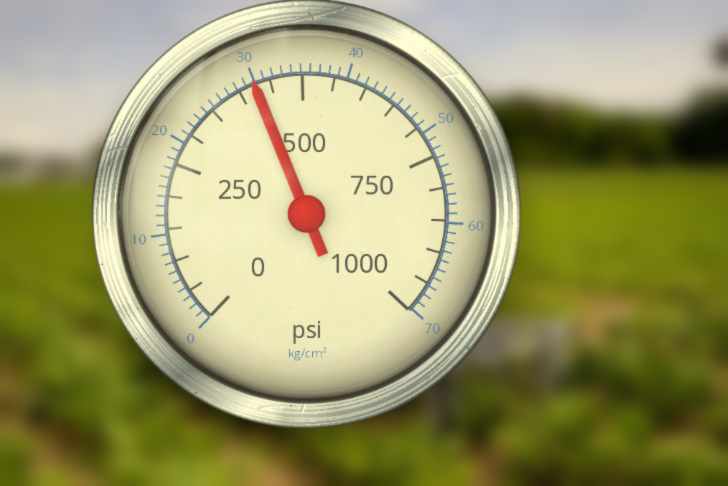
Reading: value=425 unit=psi
